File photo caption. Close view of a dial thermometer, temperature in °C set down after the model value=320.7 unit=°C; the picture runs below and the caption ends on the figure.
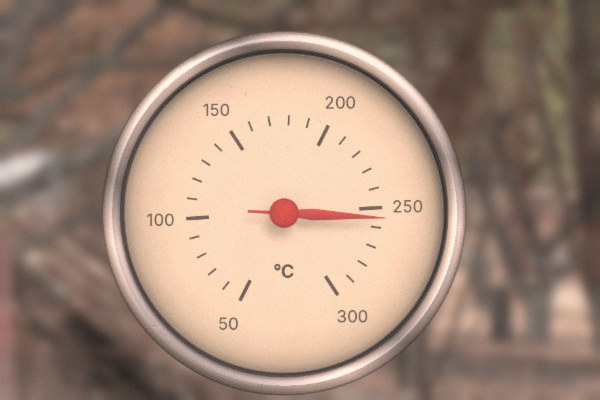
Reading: value=255 unit=°C
